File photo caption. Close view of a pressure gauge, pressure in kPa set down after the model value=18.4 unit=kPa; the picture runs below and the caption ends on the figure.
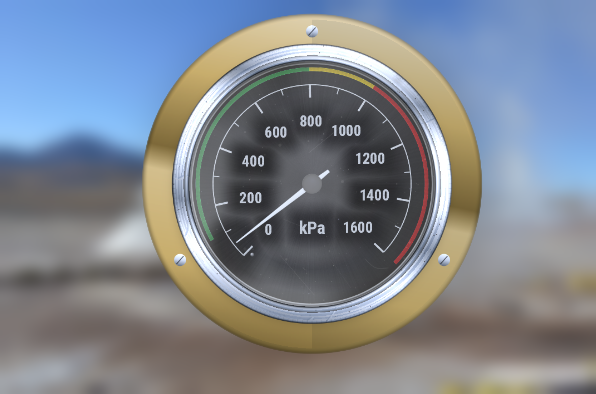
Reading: value=50 unit=kPa
